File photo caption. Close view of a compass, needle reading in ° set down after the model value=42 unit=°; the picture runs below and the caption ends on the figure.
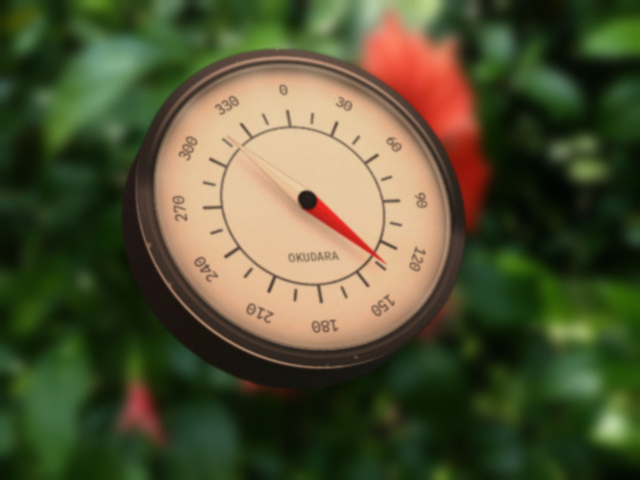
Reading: value=135 unit=°
